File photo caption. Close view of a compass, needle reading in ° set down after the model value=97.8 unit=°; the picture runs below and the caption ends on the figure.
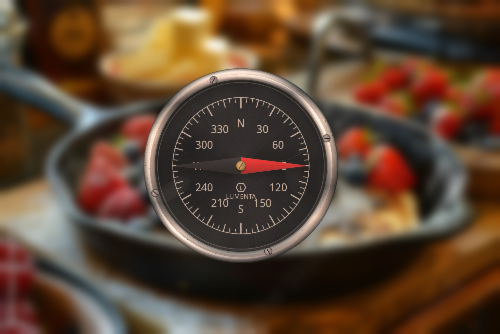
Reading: value=90 unit=°
